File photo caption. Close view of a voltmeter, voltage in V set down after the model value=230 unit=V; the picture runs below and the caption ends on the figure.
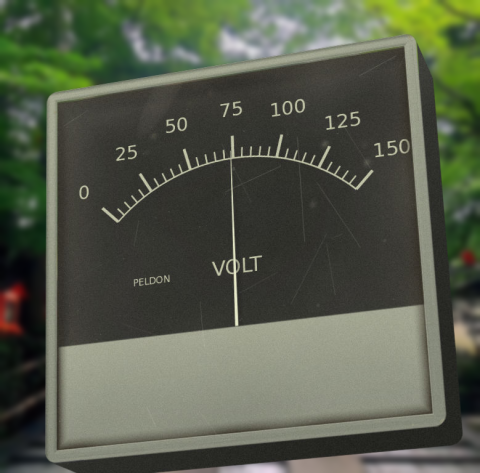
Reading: value=75 unit=V
